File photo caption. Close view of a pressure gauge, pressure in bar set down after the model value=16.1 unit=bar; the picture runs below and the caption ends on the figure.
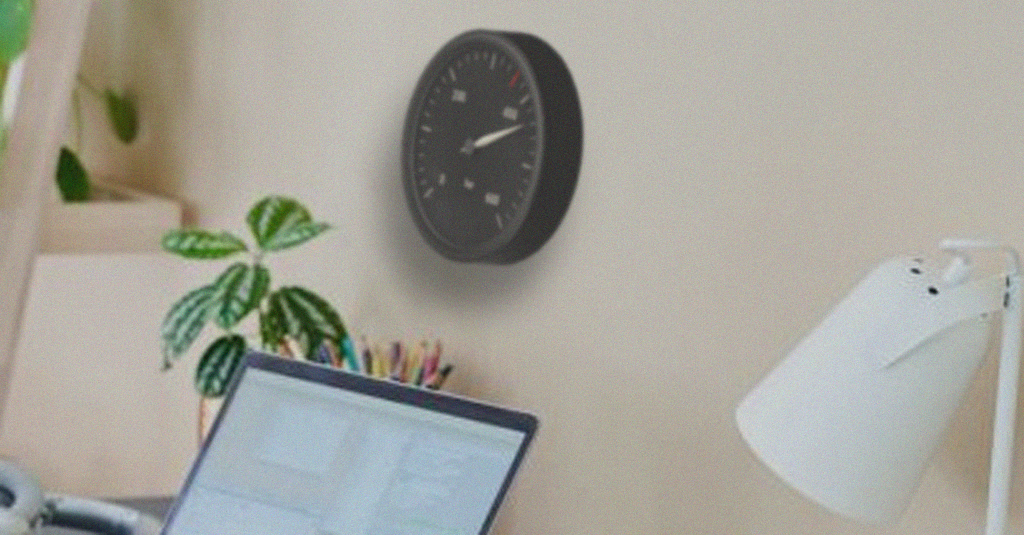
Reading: value=440 unit=bar
